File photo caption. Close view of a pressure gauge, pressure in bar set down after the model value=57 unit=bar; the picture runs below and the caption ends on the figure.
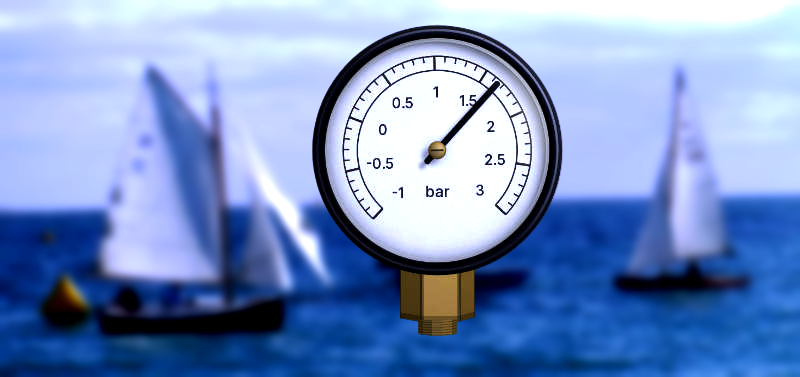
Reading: value=1.65 unit=bar
